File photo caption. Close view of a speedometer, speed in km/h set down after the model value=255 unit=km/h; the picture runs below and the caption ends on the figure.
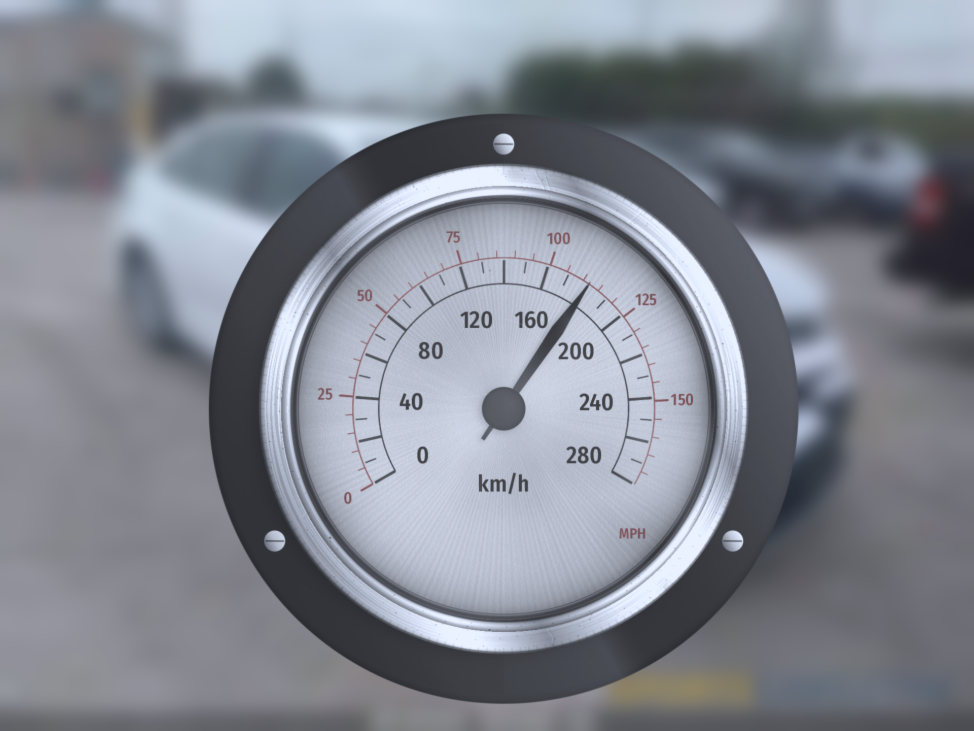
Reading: value=180 unit=km/h
